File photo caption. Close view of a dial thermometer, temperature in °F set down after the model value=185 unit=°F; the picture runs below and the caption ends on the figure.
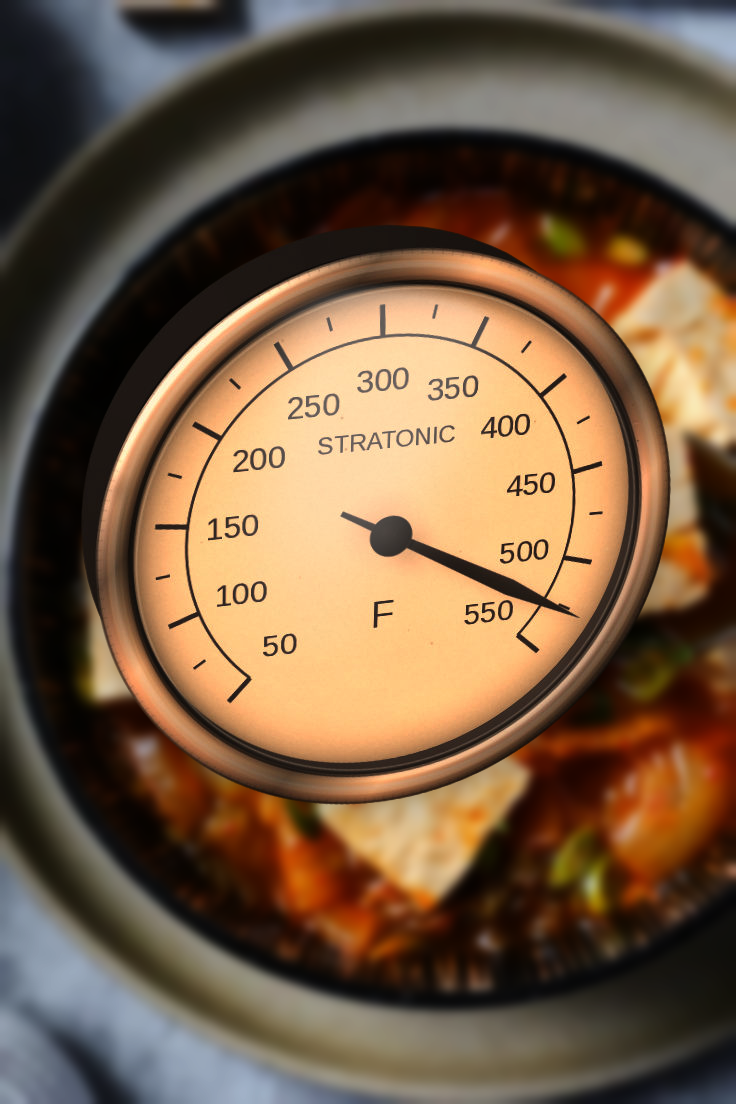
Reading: value=525 unit=°F
